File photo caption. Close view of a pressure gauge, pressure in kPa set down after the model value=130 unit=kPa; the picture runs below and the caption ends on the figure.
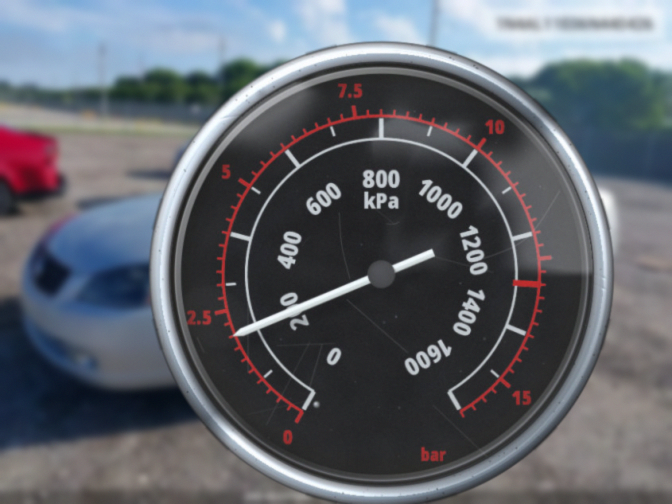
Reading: value=200 unit=kPa
